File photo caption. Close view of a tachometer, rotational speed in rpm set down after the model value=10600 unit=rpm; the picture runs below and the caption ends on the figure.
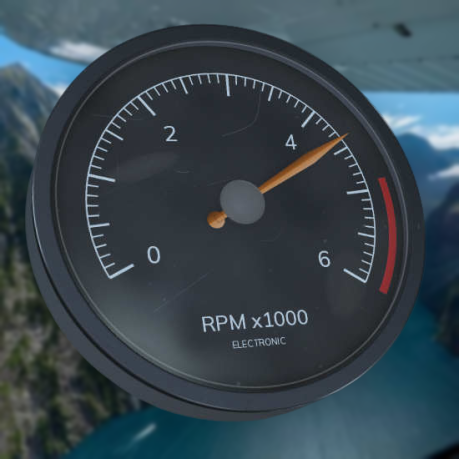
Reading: value=4400 unit=rpm
